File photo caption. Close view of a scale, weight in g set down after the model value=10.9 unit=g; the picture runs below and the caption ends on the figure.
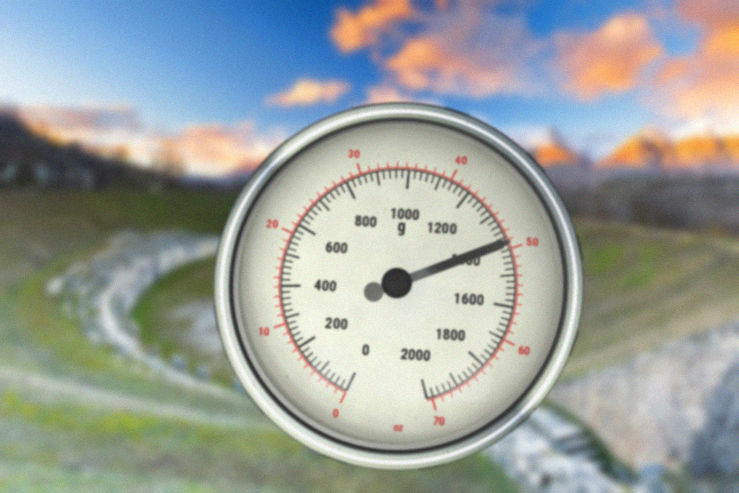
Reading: value=1400 unit=g
